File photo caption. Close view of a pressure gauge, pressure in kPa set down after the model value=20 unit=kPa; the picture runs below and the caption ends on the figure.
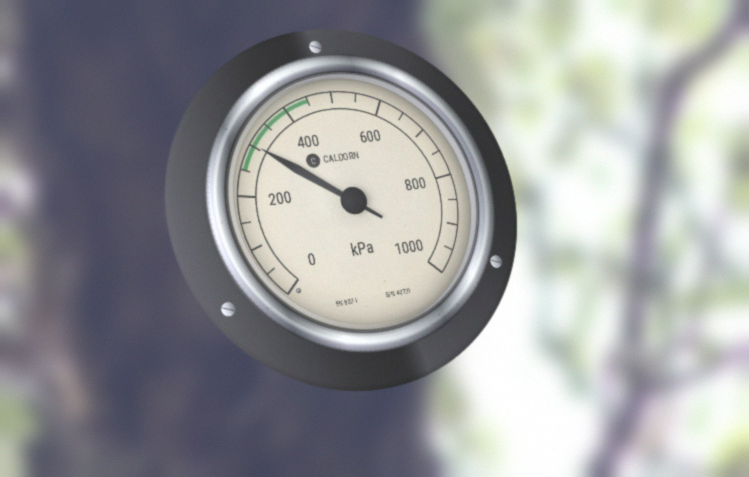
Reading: value=300 unit=kPa
